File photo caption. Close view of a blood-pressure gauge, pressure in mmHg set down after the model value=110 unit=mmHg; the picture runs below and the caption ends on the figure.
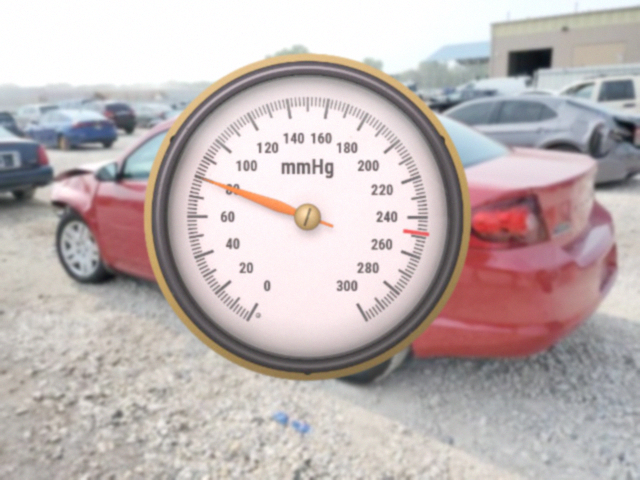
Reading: value=80 unit=mmHg
